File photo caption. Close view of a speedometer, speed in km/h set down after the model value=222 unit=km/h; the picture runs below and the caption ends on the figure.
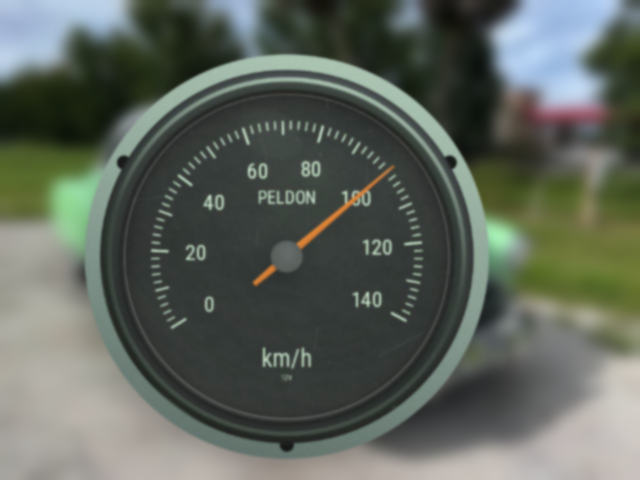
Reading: value=100 unit=km/h
